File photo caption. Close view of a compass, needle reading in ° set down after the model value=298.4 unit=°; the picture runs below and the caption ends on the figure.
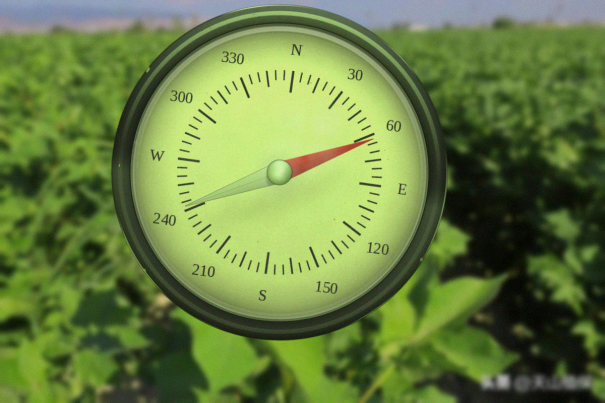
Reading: value=62.5 unit=°
